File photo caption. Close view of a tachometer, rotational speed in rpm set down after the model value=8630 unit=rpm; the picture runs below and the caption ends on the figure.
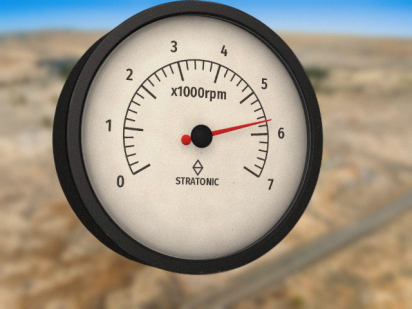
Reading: value=5700 unit=rpm
